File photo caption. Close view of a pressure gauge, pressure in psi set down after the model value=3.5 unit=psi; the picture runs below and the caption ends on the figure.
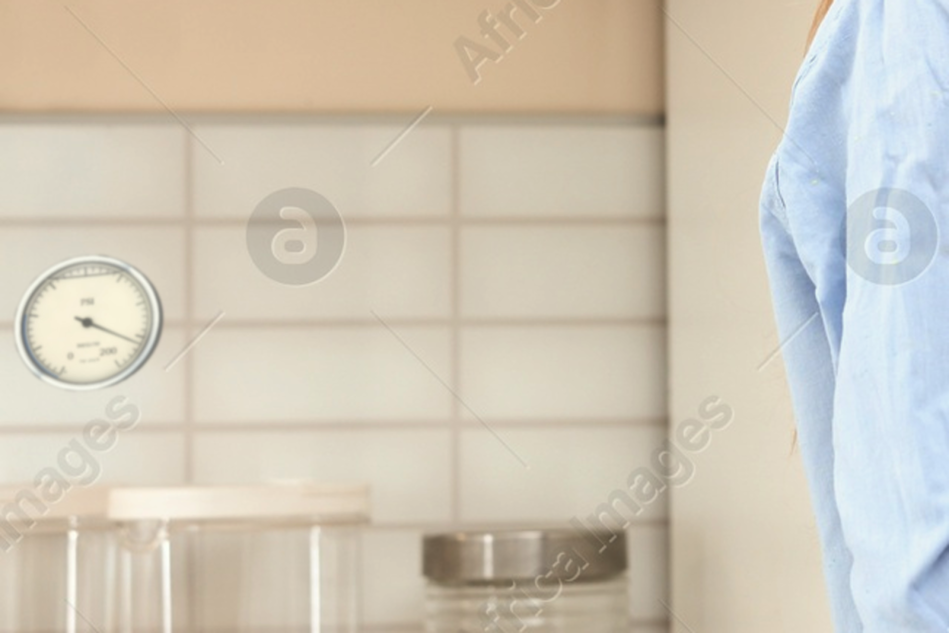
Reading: value=180 unit=psi
